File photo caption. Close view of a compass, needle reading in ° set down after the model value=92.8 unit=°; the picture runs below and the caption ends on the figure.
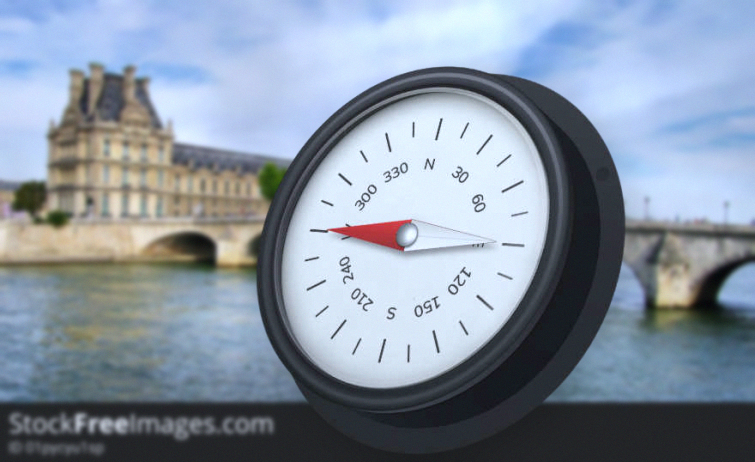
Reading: value=270 unit=°
